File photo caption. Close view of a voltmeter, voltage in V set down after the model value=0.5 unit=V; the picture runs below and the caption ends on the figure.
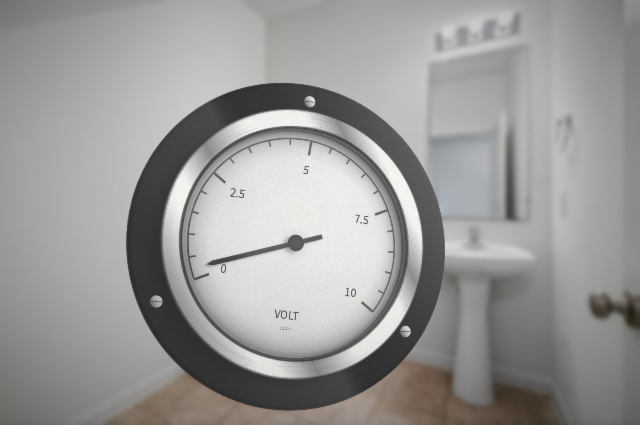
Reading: value=0.25 unit=V
